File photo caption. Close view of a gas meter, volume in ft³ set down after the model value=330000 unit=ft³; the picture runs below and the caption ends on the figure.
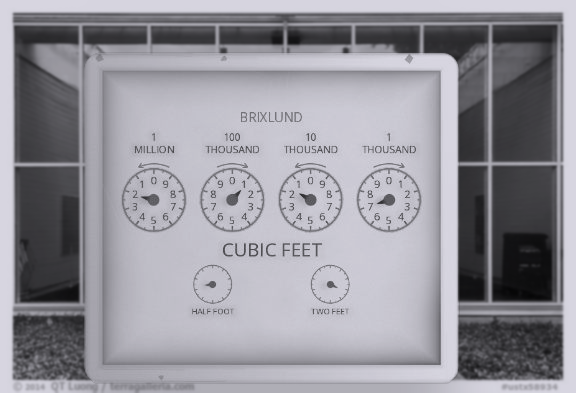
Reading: value=211700 unit=ft³
